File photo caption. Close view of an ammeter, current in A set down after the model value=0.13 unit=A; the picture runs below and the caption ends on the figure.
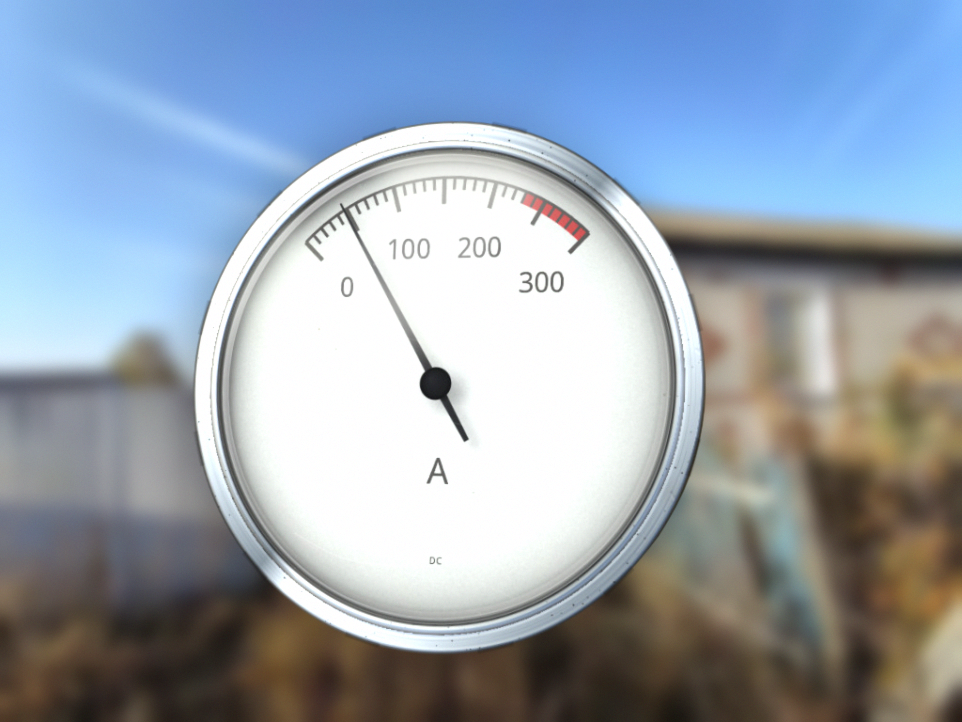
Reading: value=50 unit=A
